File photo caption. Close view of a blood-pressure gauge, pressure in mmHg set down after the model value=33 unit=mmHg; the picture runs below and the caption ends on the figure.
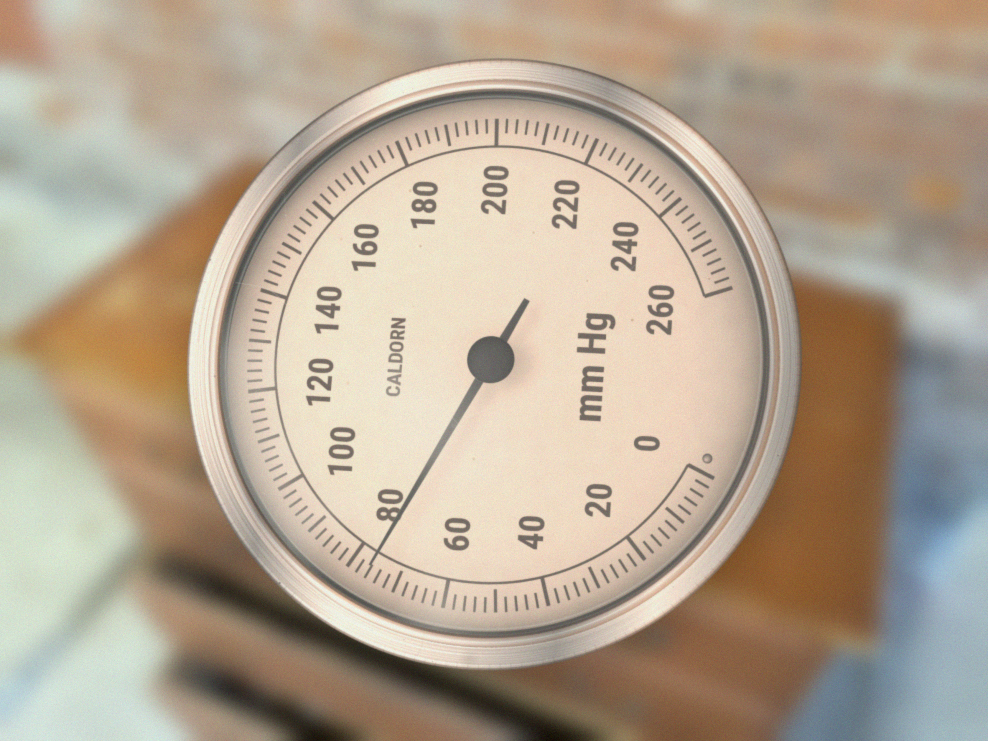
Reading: value=76 unit=mmHg
